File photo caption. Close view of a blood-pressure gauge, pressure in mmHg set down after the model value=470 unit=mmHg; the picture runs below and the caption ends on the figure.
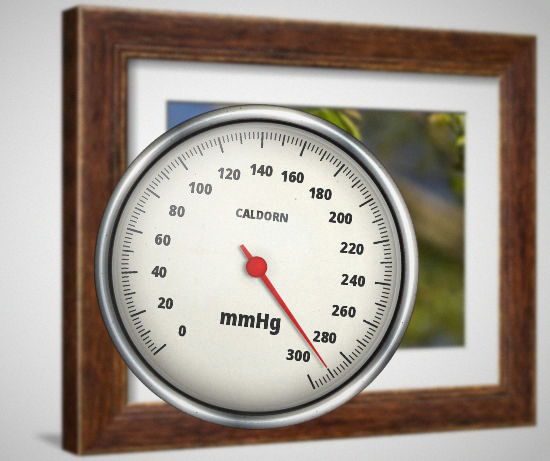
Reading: value=290 unit=mmHg
